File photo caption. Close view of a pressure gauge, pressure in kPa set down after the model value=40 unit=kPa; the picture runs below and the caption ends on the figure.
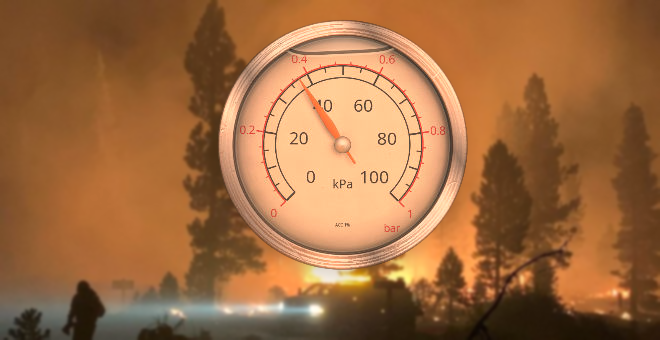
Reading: value=37.5 unit=kPa
